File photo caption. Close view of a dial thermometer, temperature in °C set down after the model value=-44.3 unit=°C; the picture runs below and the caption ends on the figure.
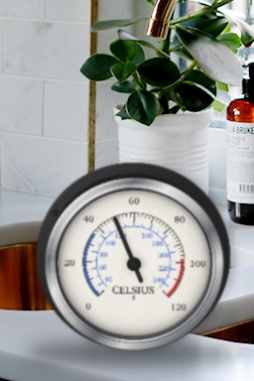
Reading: value=50 unit=°C
